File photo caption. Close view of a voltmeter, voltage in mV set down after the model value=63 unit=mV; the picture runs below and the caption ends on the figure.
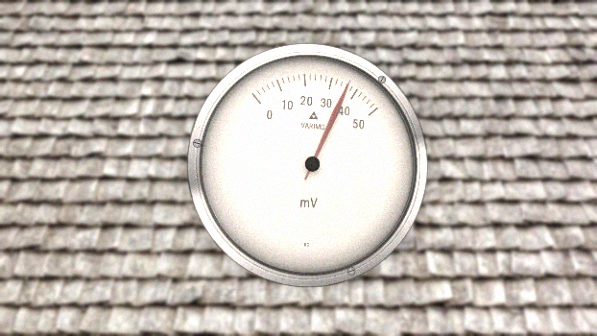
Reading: value=36 unit=mV
